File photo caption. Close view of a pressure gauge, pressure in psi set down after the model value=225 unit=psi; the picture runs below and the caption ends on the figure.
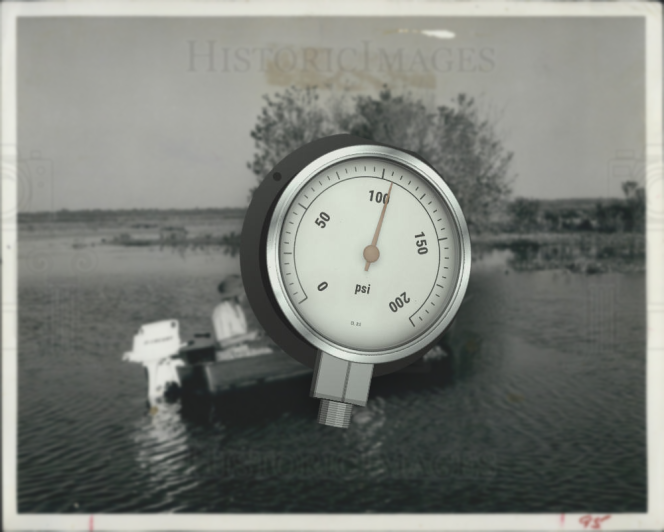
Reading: value=105 unit=psi
